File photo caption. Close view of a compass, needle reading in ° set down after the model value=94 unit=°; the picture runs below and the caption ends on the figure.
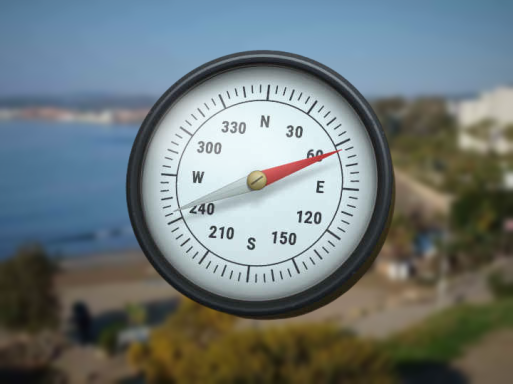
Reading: value=65 unit=°
